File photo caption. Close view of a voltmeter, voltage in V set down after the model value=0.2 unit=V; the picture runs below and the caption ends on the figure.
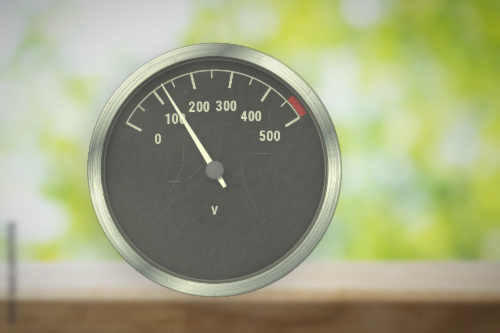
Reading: value=125 unit=V
